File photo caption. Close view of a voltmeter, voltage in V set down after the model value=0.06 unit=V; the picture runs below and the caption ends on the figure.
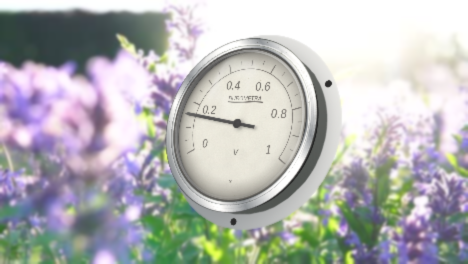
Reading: value=0.15 unit=V
